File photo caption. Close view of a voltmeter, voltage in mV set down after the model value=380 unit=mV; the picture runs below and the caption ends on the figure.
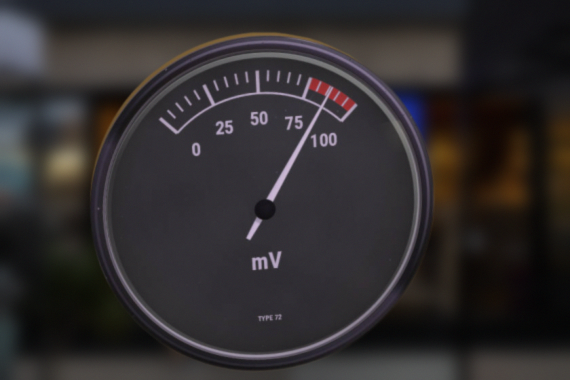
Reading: value=85 unit=mV
